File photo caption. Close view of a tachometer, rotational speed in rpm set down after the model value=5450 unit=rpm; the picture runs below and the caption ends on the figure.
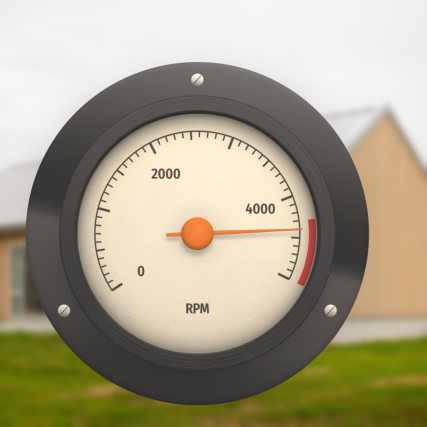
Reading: value=4400 unit=rpm
